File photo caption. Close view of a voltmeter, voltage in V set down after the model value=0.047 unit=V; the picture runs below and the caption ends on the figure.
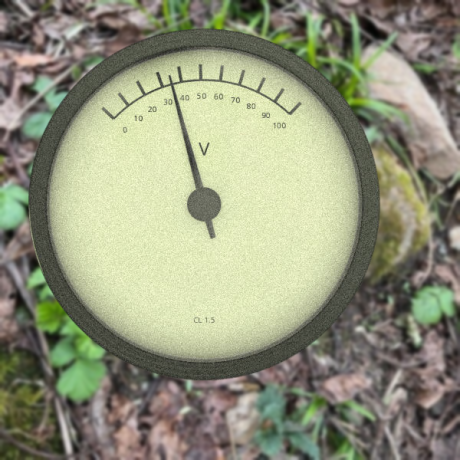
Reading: value=35 unit=V
